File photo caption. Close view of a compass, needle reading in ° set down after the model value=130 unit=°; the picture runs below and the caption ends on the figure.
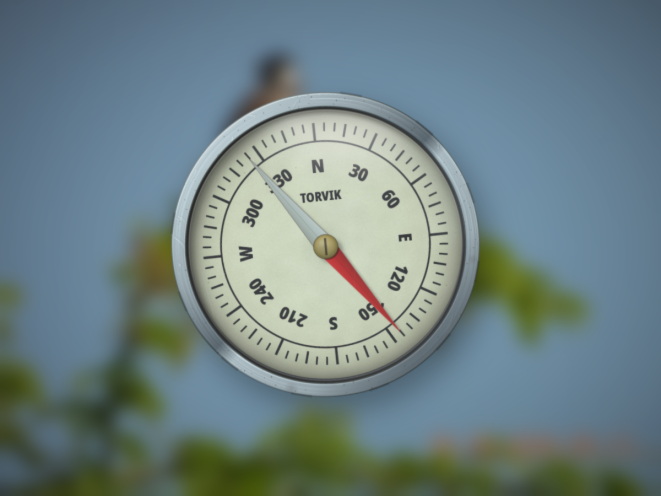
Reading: value=145 unit=°
